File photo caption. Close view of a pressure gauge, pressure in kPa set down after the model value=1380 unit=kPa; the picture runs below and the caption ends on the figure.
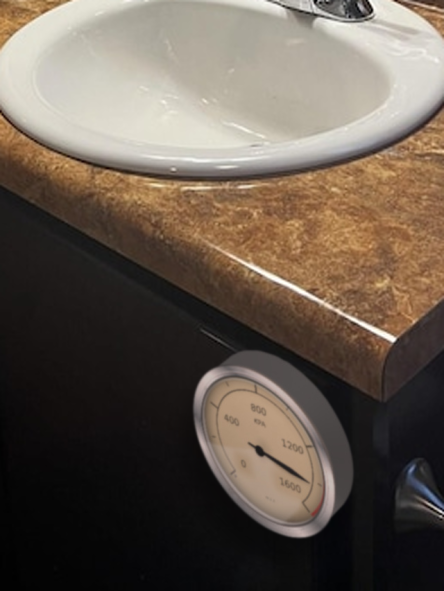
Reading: value=1400 unit=kPa
